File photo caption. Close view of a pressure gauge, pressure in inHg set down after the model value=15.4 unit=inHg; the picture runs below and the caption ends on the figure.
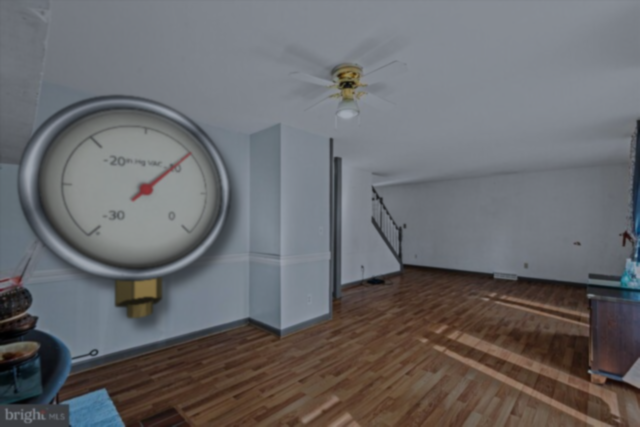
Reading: value=-10 unit=inHg
